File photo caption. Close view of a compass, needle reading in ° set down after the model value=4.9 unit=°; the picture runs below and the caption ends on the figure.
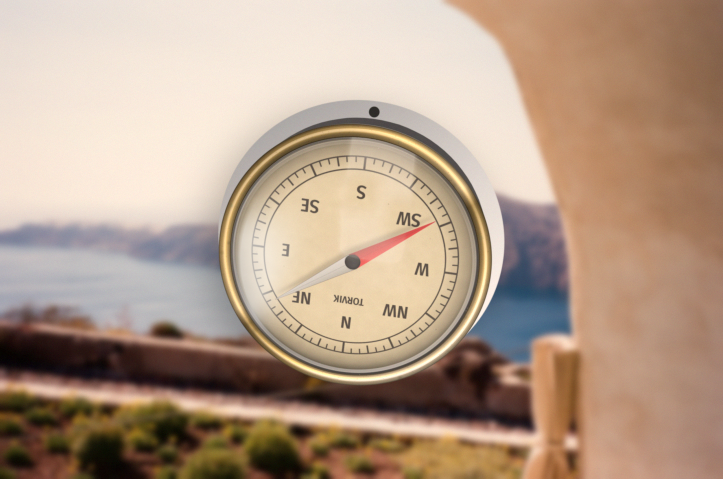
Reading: value=235 unit=°
